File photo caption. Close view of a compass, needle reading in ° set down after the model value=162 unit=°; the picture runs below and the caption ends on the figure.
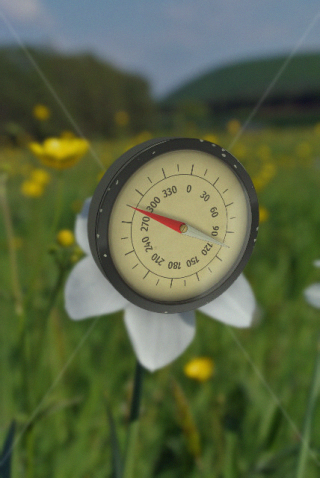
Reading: value=285 unit=°
